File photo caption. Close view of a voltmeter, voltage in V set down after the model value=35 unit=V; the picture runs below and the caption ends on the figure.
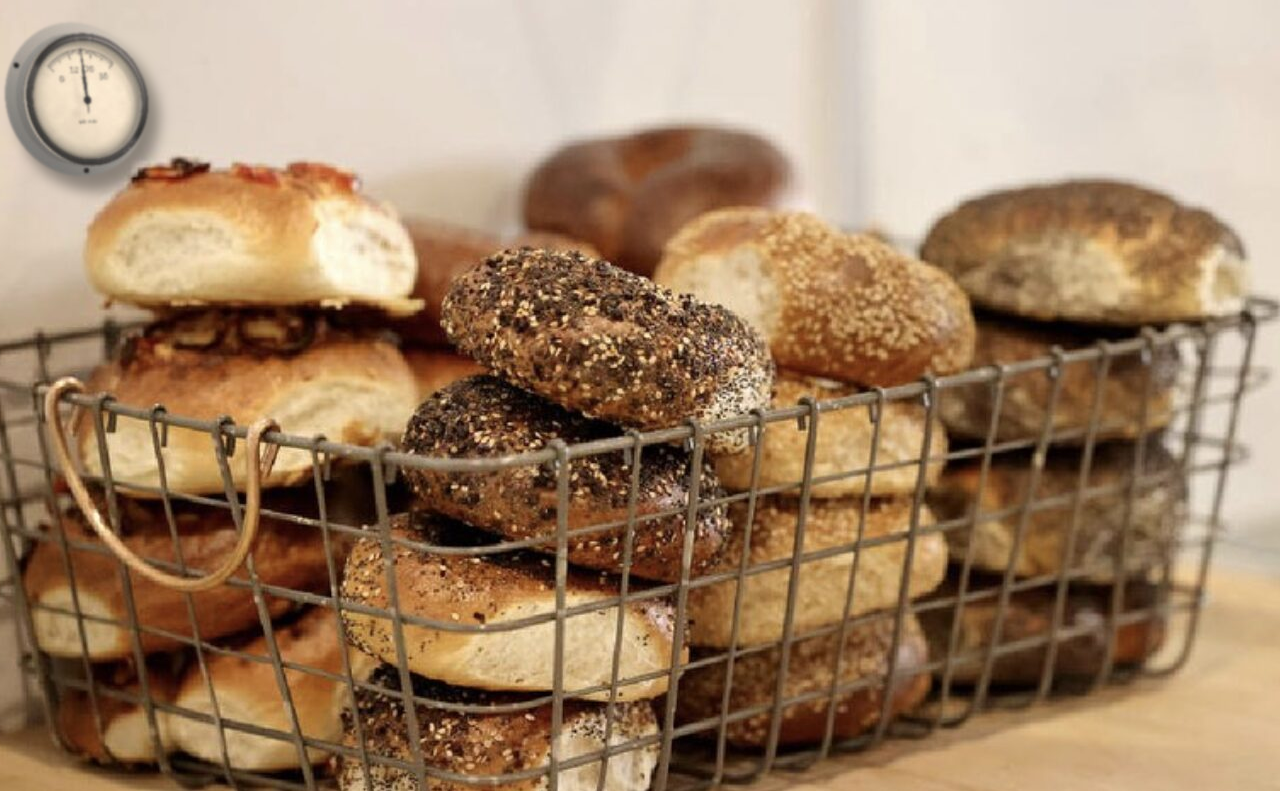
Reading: value=15 unit=V
